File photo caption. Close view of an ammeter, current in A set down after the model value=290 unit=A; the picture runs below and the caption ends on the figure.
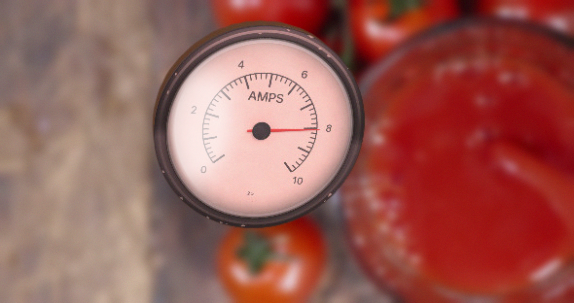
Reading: value=8 unit=A
